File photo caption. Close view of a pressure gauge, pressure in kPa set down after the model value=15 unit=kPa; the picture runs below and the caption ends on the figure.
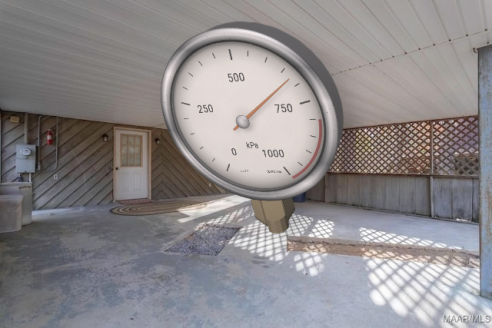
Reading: value=675 unit=kPa
